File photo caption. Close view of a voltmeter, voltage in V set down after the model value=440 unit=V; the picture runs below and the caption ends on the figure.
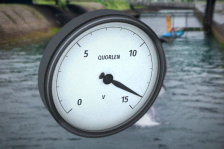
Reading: value=14 unit=V
